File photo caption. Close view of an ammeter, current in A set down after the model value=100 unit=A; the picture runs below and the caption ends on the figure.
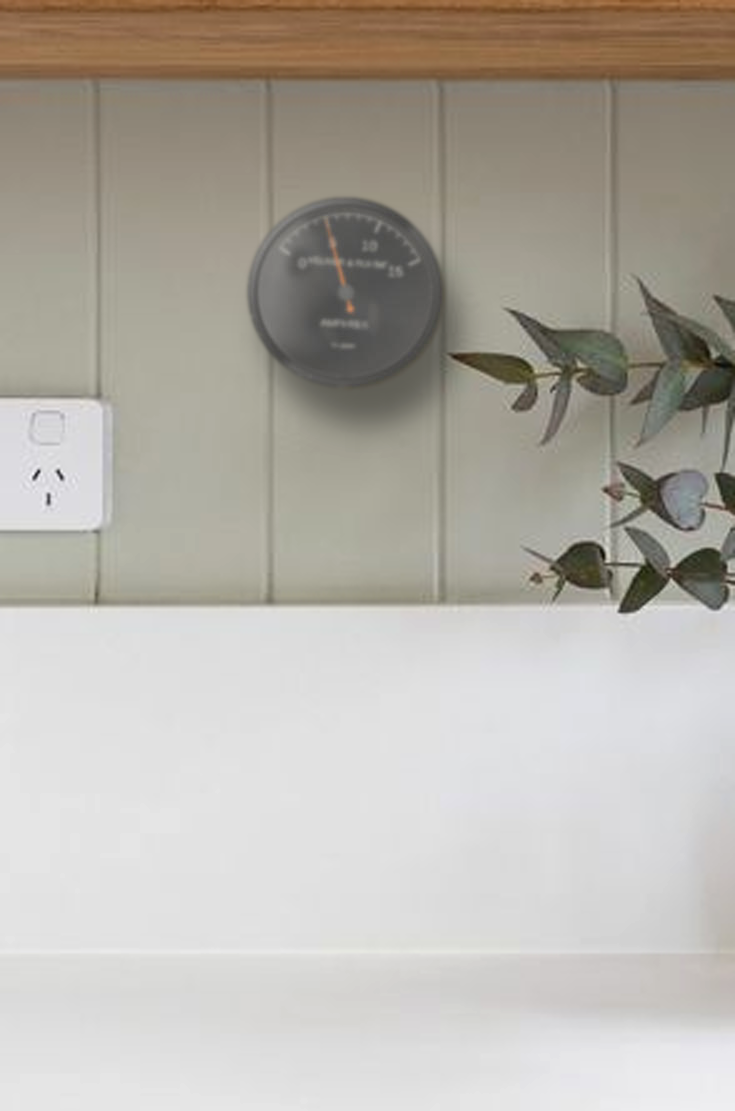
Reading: value=5 unit=A
